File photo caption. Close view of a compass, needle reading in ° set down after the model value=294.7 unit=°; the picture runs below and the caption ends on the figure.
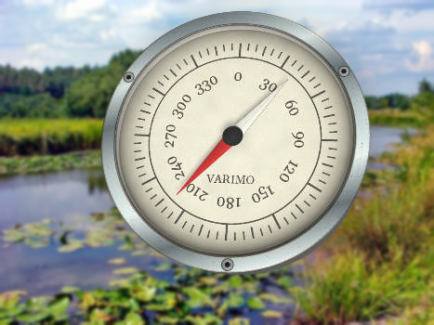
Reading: value=220 unit=°
